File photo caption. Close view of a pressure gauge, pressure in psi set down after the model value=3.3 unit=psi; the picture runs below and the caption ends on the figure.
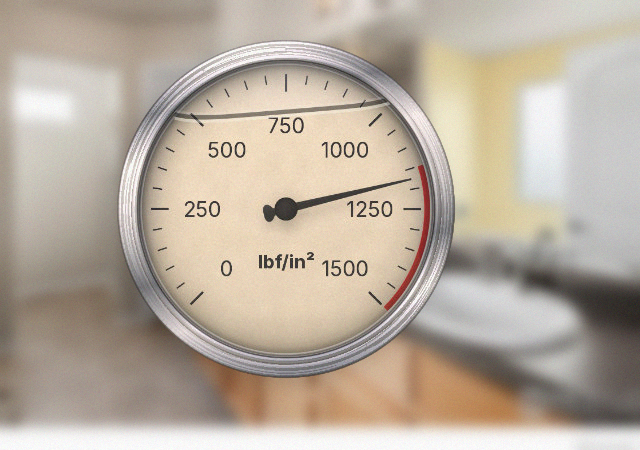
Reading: value=1175 unit=psi
